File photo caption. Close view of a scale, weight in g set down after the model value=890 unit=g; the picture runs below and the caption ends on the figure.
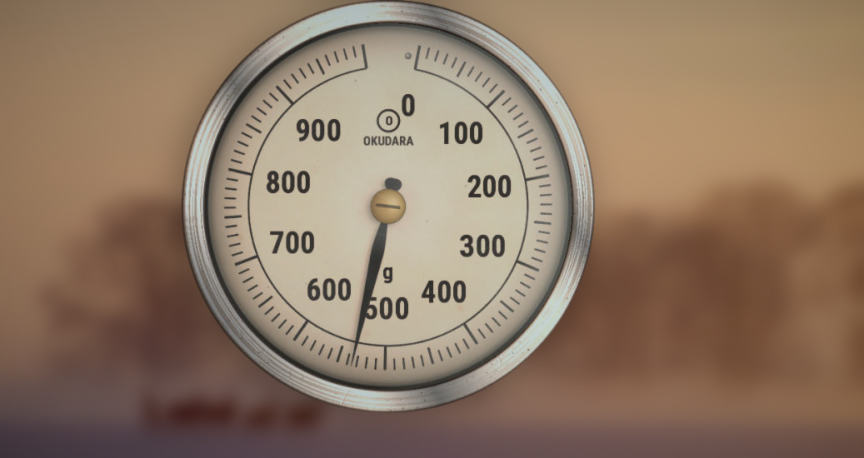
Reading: value=535 unit=g
